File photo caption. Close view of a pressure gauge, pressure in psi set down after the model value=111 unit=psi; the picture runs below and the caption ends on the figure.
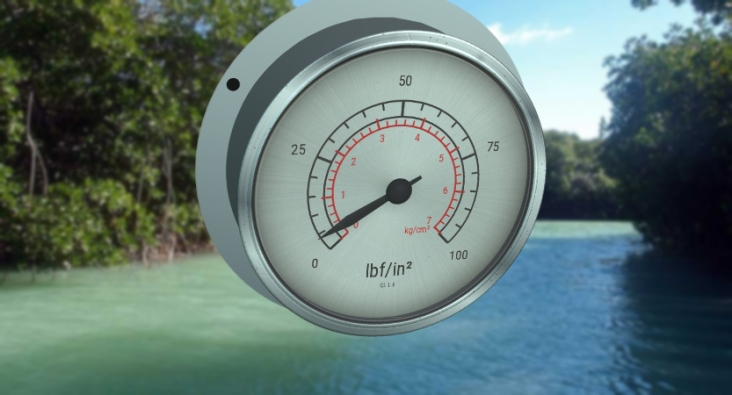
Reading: value=5 unit=psi
